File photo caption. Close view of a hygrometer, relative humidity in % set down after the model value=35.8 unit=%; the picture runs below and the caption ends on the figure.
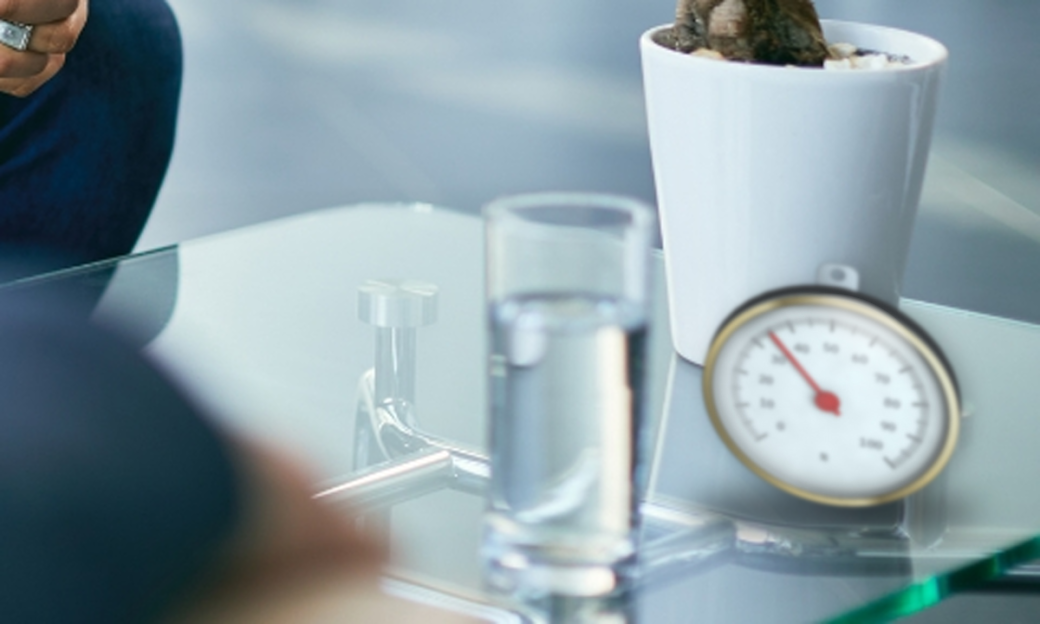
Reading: value=35 unit=%
